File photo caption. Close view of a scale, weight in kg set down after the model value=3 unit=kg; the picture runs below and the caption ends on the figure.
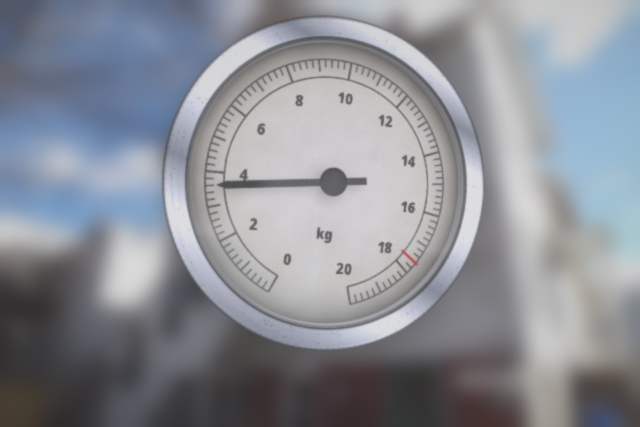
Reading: value=3.6 unit=kg
